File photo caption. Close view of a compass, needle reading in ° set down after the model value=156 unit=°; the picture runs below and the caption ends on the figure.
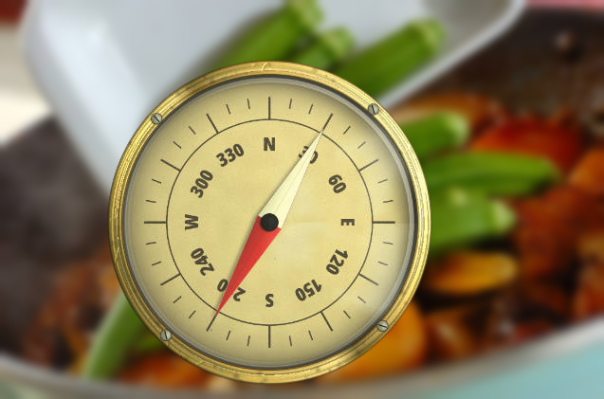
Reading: value=210 unit=°
